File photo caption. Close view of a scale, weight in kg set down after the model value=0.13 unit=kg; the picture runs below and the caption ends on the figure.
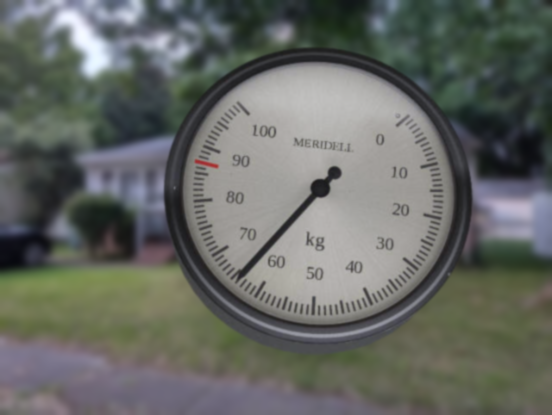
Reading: value=64 unit=kg
